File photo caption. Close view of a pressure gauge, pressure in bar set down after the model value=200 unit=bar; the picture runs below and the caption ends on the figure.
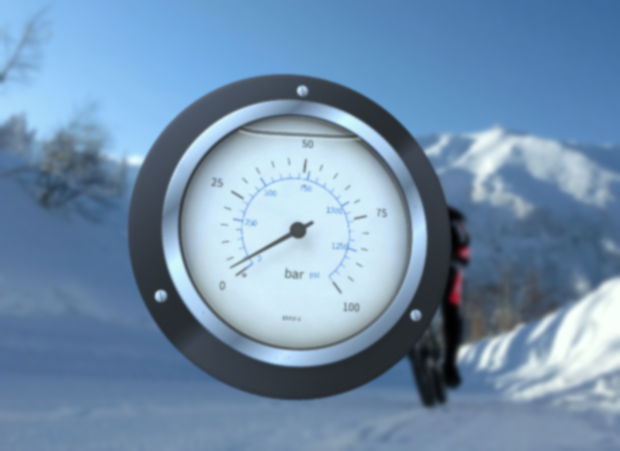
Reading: value=2.5 unit=bar
